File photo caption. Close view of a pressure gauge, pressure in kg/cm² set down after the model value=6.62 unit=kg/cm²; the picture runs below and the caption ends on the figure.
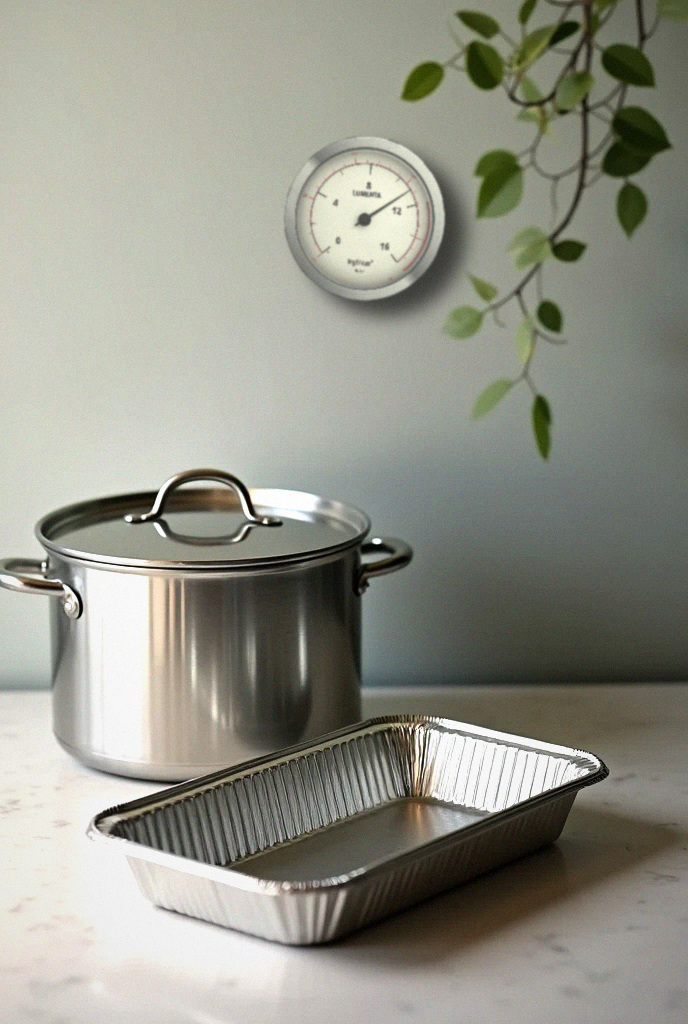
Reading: value=11 unit=kg/cm²
